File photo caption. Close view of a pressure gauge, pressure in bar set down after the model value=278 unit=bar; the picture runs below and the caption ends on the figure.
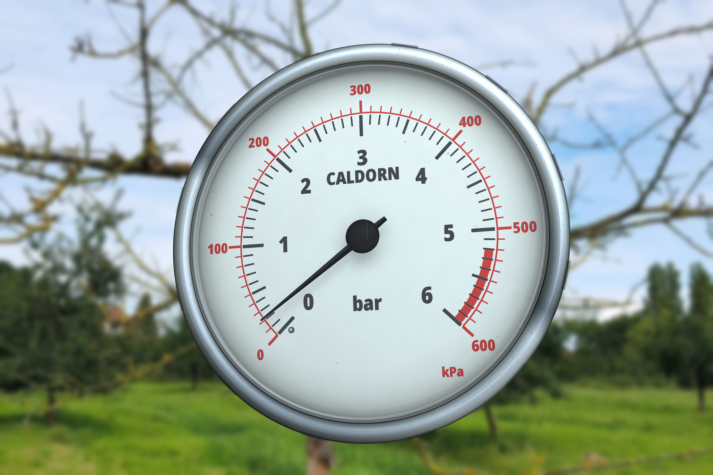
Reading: value=0.2 unit=bar
